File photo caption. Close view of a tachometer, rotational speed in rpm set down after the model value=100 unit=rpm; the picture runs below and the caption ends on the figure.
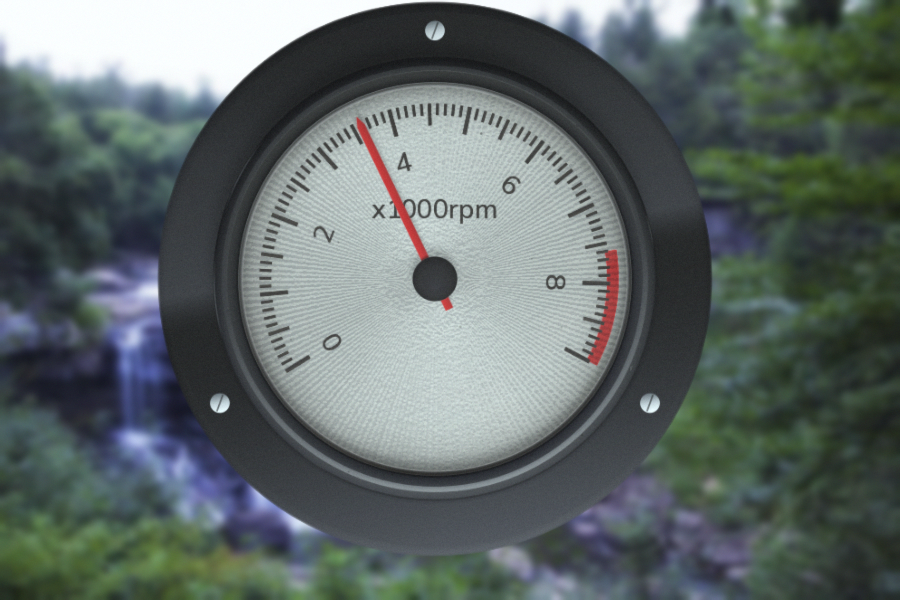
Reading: value=3600 unit=rpm
